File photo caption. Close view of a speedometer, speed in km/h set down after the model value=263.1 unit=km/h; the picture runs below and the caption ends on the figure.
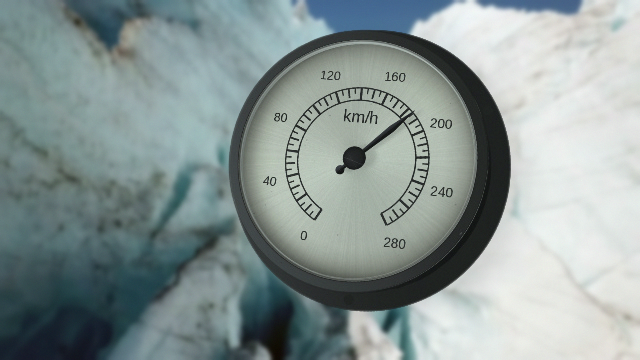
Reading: value=185 unit=km/h
